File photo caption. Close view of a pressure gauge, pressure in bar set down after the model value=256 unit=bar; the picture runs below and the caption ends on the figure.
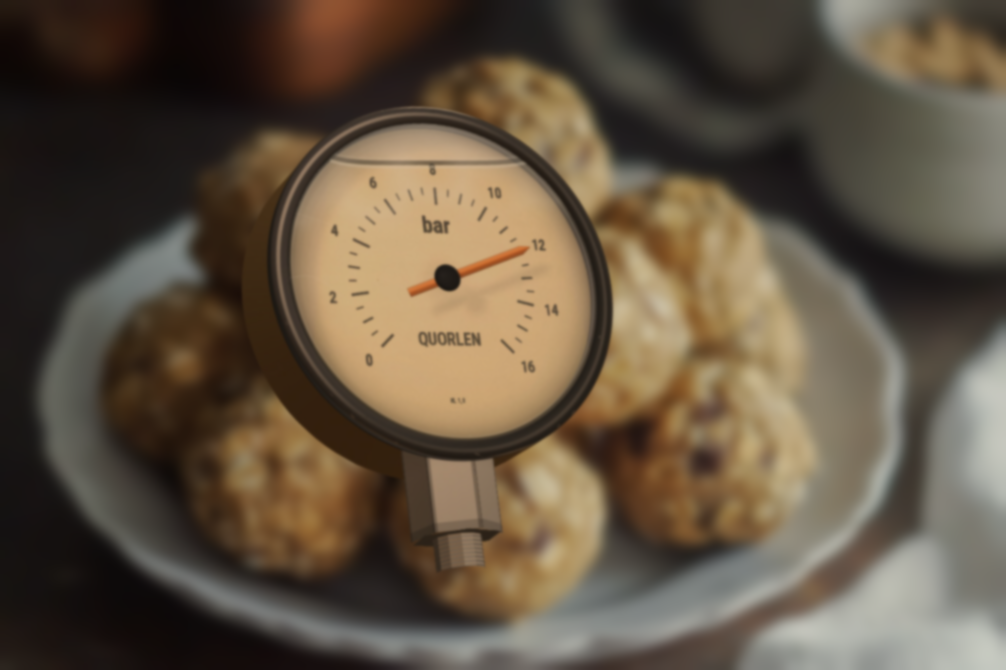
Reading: value=12 unit=bar
